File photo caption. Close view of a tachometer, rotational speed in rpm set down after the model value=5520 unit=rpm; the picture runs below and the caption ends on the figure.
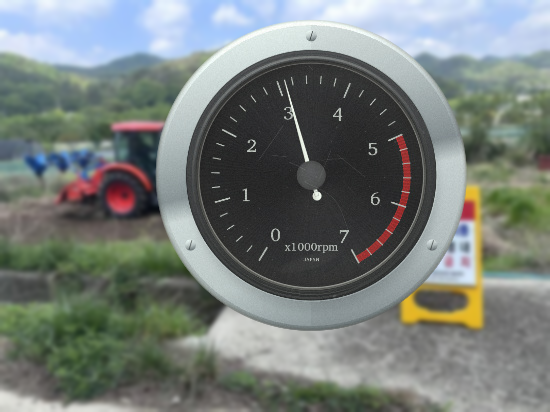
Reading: value=3100 unit=rpm
